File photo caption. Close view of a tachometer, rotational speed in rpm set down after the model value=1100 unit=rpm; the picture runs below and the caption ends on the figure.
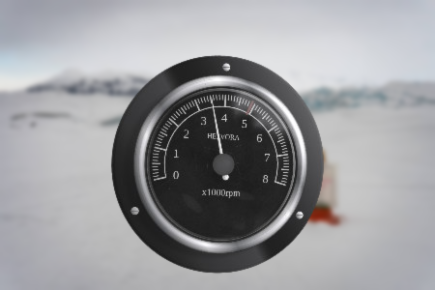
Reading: value=3500 unit=rpm
